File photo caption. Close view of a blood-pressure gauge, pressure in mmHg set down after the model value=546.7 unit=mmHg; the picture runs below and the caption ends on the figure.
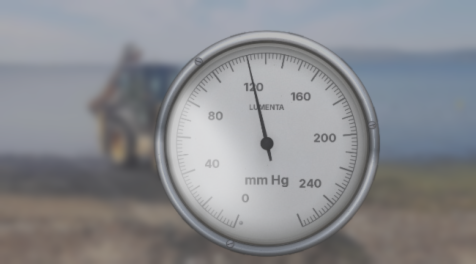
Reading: value=120 unit=mmHg
